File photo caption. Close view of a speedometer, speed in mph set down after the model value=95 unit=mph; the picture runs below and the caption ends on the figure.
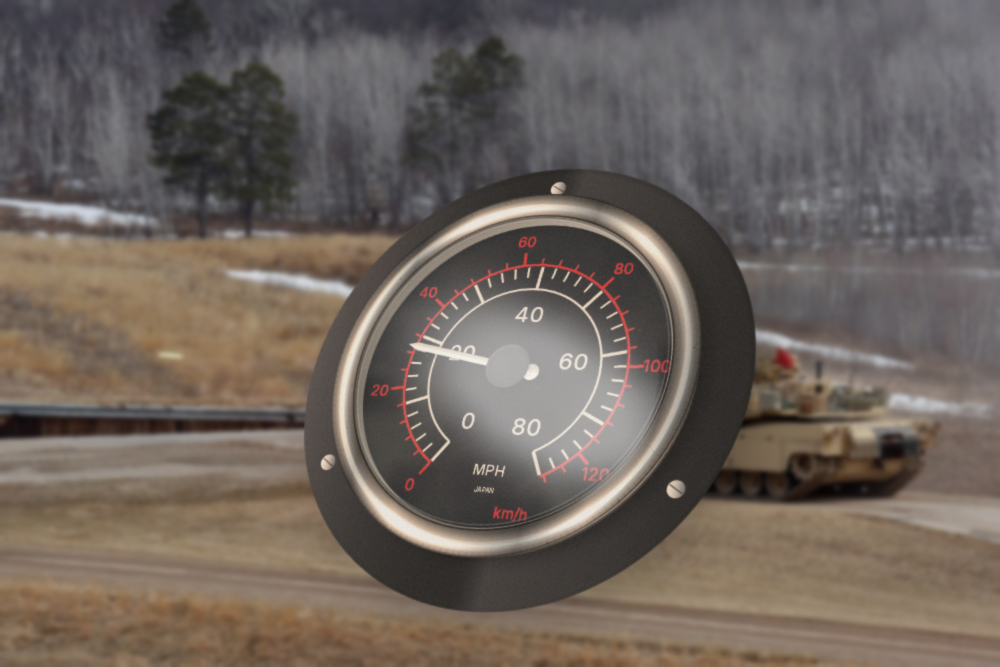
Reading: value=18 unit=mph
